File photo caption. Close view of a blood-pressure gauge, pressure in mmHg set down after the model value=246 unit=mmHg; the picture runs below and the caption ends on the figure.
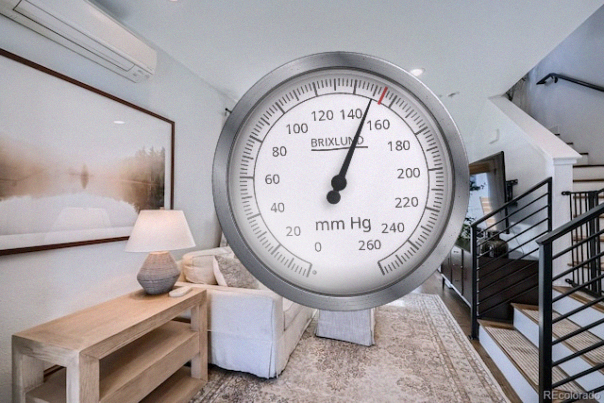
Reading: value=150 unit=mmHg
